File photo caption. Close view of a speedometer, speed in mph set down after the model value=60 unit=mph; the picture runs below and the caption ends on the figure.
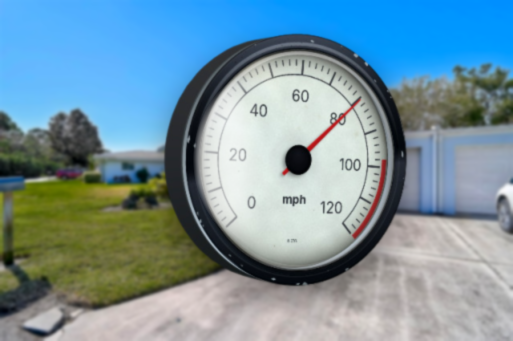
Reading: value=80 unit=mph
